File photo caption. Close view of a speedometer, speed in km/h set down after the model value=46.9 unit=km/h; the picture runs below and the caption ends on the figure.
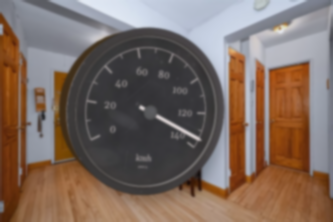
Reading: value=135 unit=km/h
